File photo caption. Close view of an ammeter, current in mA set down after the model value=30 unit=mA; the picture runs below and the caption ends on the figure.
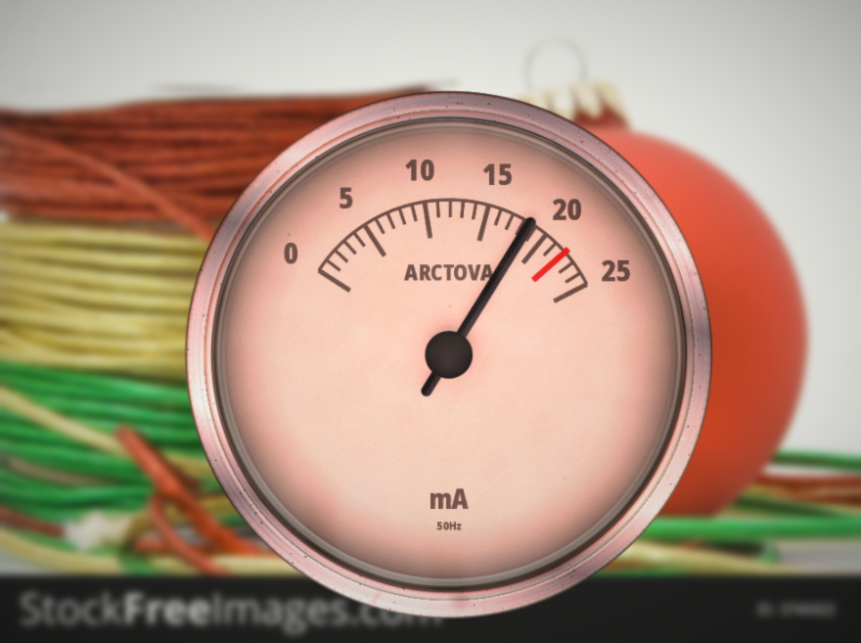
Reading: value=18.5 unit=mA
